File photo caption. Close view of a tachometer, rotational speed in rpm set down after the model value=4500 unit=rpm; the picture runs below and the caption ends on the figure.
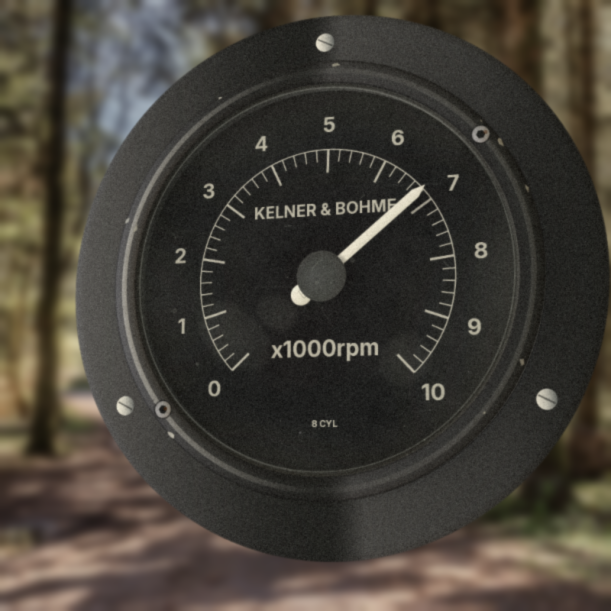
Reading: value=6800 unit=rpm
